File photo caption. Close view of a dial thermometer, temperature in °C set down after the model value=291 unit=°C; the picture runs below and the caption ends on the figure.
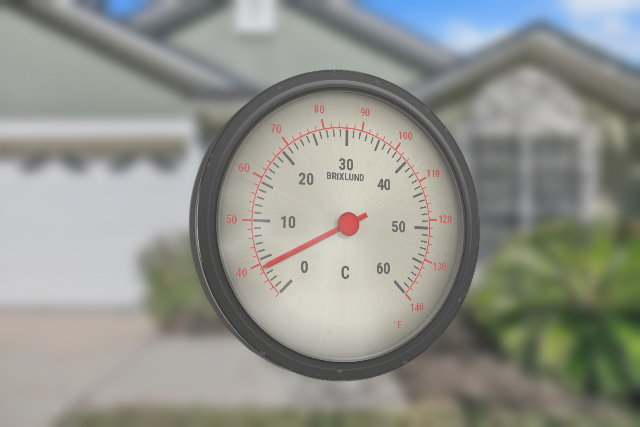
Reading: value=4 unit=°C
